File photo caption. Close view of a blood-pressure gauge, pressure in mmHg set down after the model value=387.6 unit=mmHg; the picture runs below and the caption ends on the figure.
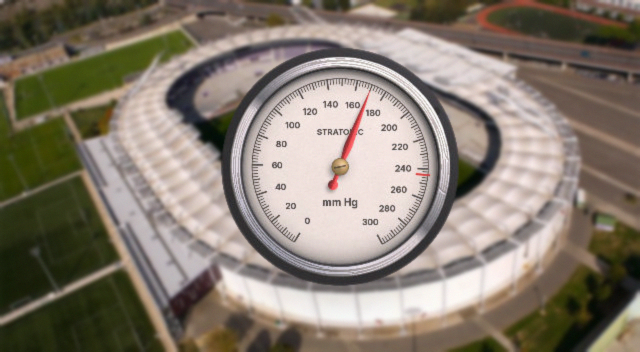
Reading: value=170 unit=mmHg
